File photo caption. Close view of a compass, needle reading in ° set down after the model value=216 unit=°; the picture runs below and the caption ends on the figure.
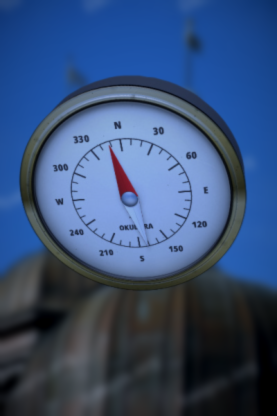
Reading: value=350 unit=°
